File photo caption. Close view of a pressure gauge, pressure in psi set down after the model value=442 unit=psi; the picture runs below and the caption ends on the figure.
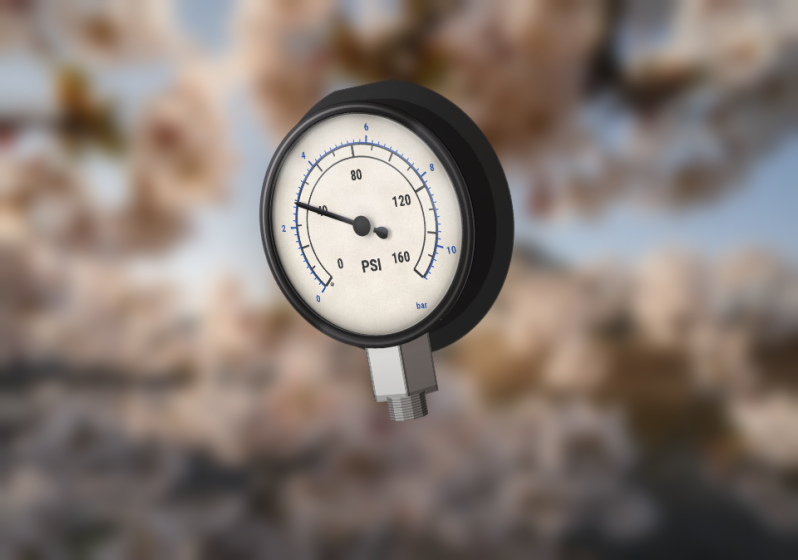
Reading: value=40 unit=psi
